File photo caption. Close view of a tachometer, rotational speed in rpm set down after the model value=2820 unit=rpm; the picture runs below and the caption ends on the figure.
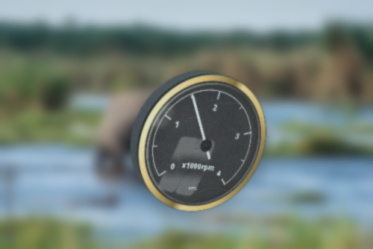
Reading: value=1500 unit=rpm
